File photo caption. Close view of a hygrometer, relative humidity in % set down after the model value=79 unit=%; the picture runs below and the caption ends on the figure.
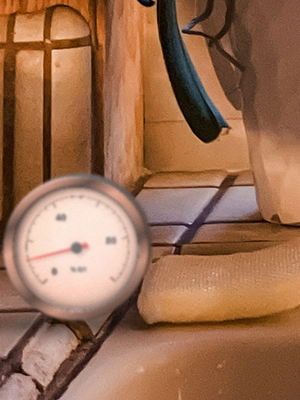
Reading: value=12 unit=%
